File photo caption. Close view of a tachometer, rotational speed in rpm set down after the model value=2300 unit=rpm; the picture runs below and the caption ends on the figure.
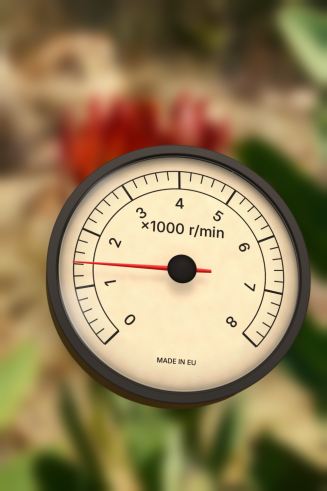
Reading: value=1400 unit=rpm
